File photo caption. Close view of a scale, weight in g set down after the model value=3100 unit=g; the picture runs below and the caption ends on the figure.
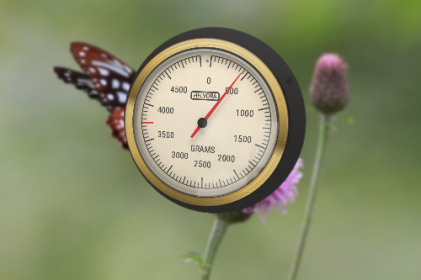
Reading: value=450 unit=g
